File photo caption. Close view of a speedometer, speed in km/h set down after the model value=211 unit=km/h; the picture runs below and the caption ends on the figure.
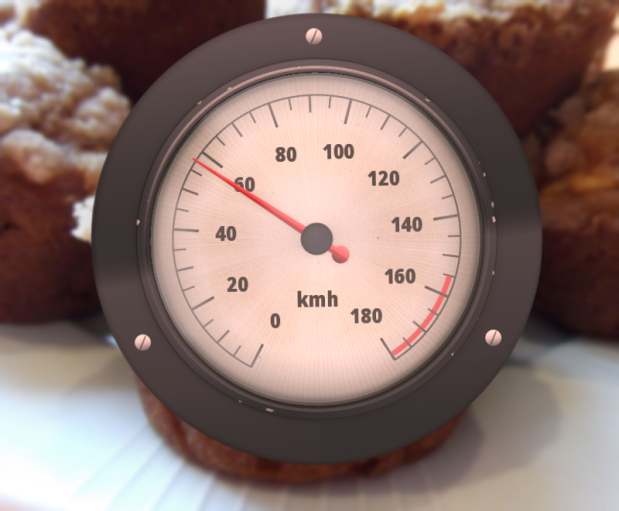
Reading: value=57.5 unit=km/h
